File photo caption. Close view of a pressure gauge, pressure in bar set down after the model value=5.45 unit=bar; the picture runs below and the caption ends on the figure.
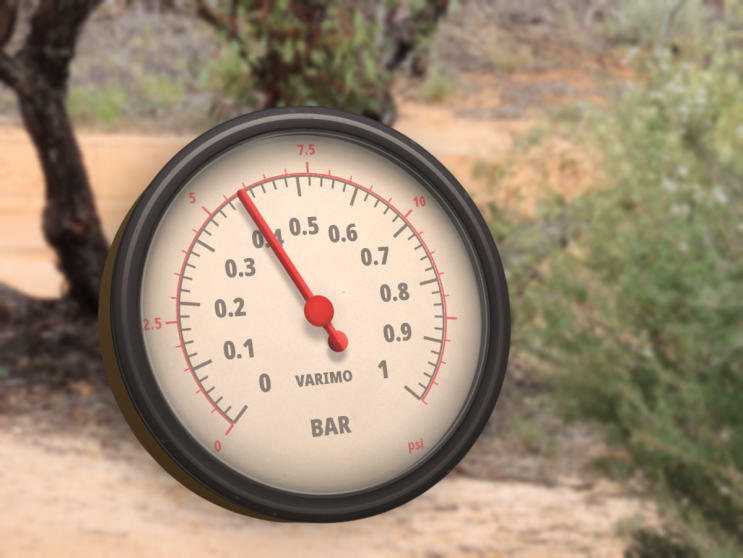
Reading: value=0.4 unit=bar
